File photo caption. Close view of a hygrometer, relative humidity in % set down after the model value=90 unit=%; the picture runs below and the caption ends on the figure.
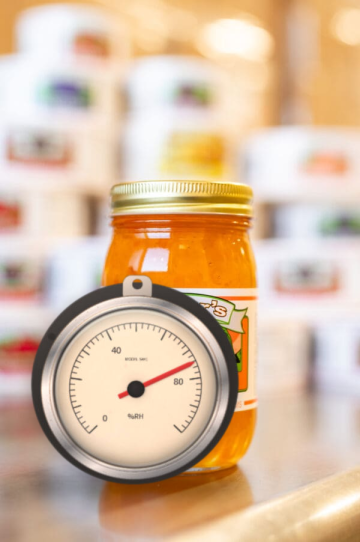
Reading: value=74 unit=%
